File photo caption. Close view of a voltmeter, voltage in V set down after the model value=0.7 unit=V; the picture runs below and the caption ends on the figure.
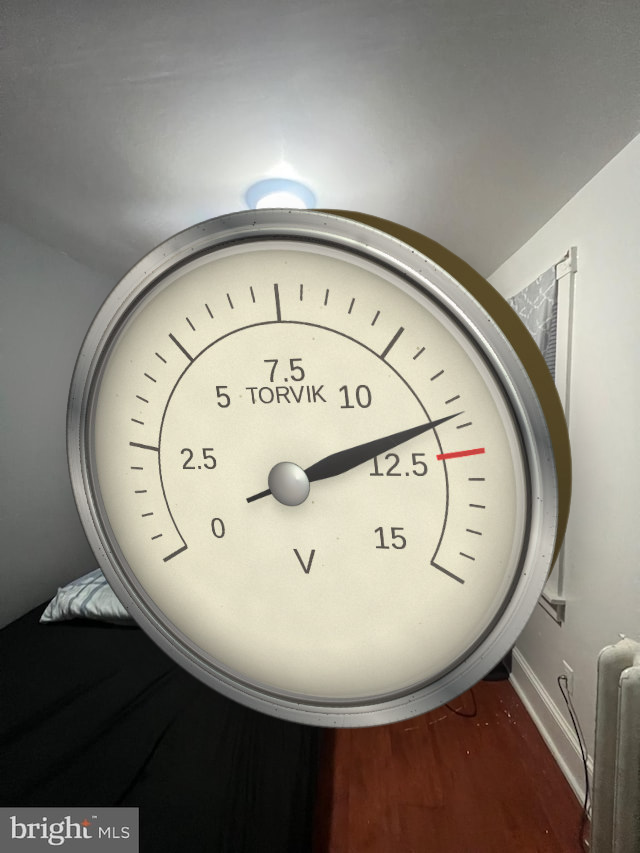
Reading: value=11.75 unit=V
